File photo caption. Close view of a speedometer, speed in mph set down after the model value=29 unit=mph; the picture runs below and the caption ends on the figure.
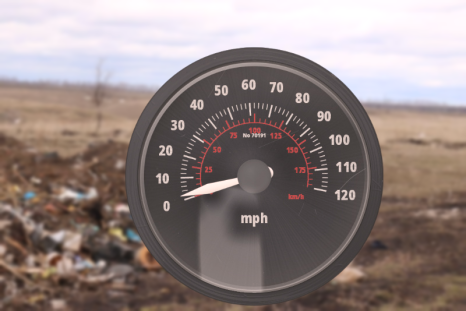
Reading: value=2 unit=mph
